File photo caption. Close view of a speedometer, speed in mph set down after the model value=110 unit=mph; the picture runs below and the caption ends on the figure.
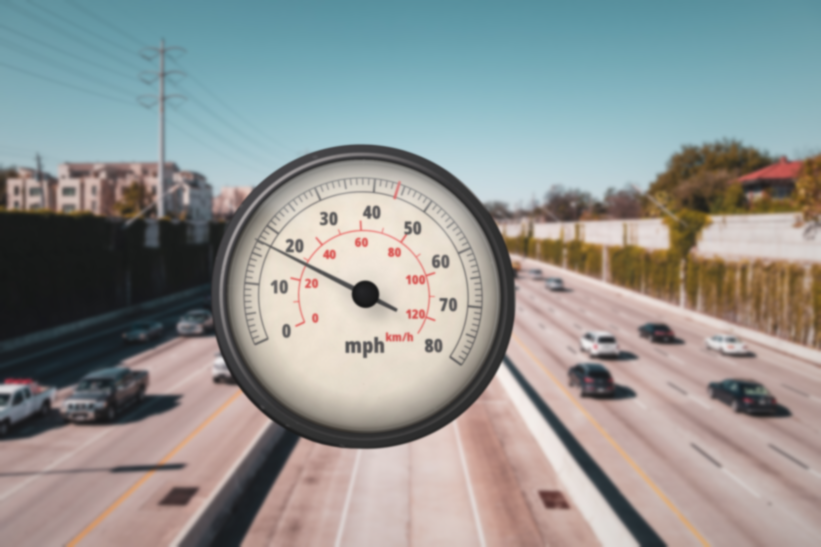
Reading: value=17 unit=mph
